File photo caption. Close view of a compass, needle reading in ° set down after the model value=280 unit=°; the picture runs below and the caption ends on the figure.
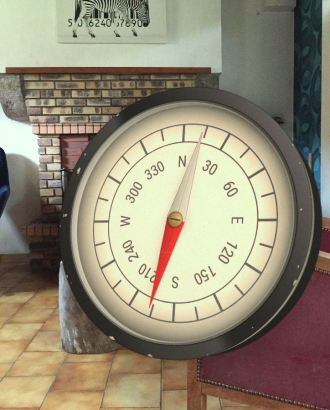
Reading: value=195 unit=°
